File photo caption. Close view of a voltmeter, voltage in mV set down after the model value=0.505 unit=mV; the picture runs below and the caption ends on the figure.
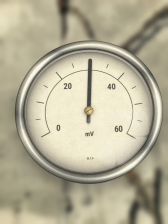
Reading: value=30 unit=mV
